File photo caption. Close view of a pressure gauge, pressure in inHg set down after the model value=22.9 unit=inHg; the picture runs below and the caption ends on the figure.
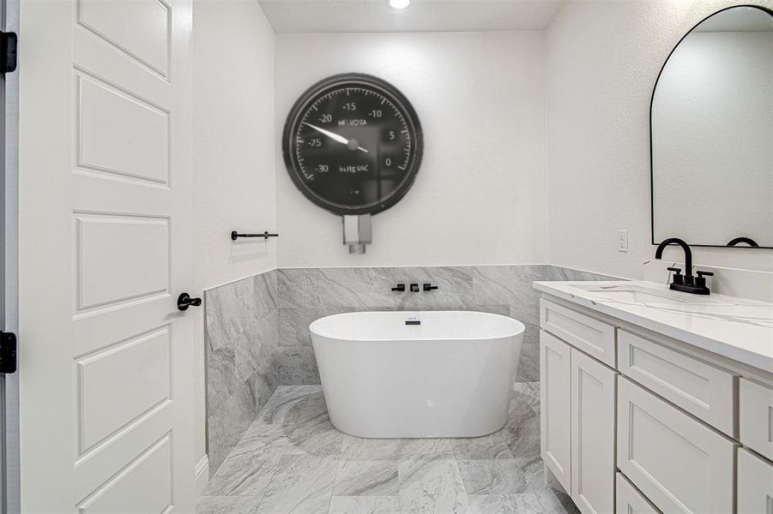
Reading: value=-22.5 unit=inHg
